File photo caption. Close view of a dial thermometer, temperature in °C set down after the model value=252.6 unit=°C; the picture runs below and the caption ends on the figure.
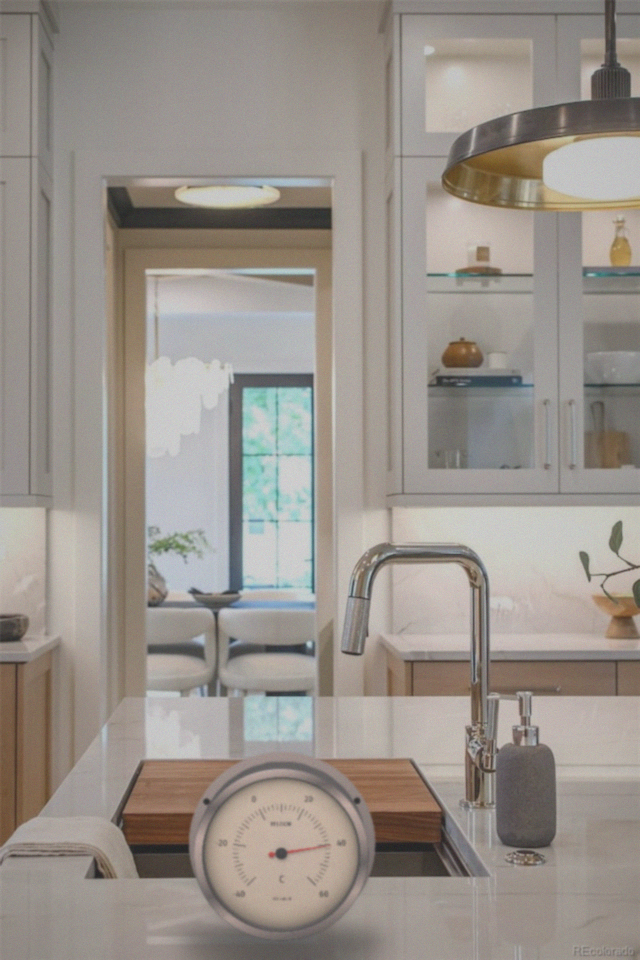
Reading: value=40 unit=°C
